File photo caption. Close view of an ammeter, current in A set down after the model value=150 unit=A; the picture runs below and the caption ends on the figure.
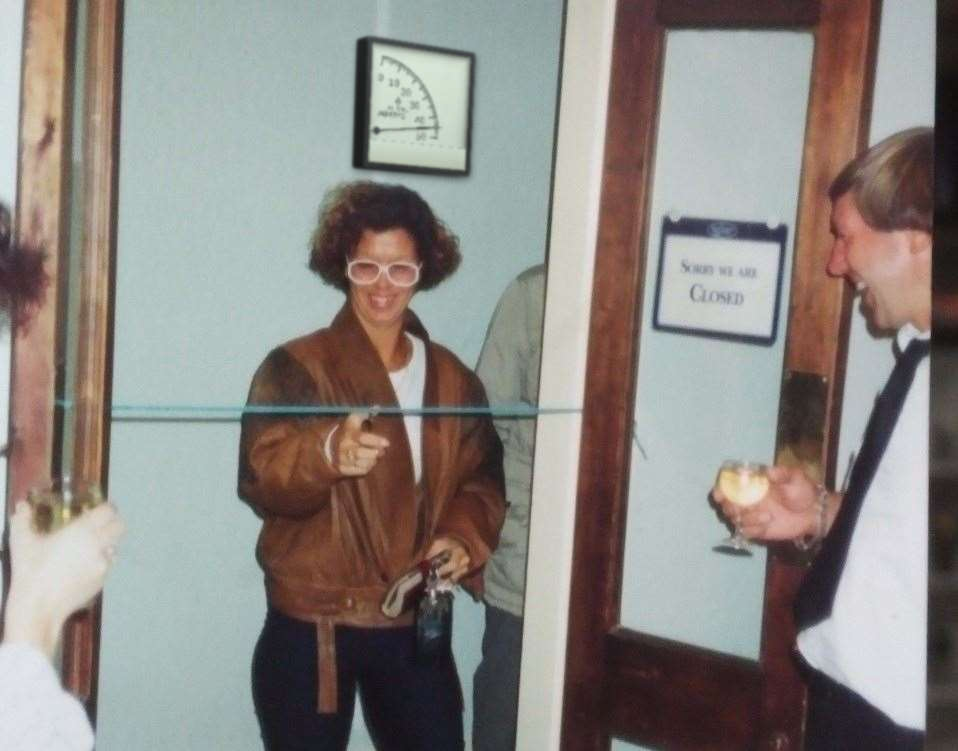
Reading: value=45 unit=A
